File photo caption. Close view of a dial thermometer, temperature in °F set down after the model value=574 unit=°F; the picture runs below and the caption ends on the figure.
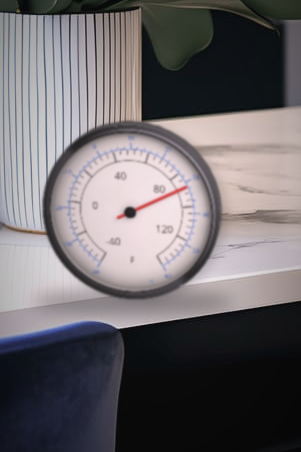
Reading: value=88 unit=°F
